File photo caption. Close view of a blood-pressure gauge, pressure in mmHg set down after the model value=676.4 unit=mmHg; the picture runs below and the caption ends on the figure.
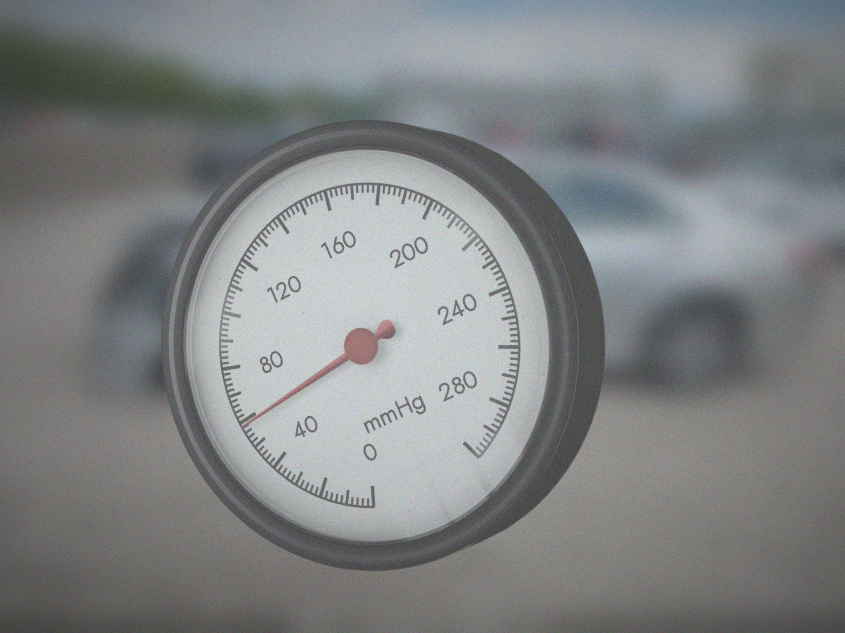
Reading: value=58 unit=mmHg
